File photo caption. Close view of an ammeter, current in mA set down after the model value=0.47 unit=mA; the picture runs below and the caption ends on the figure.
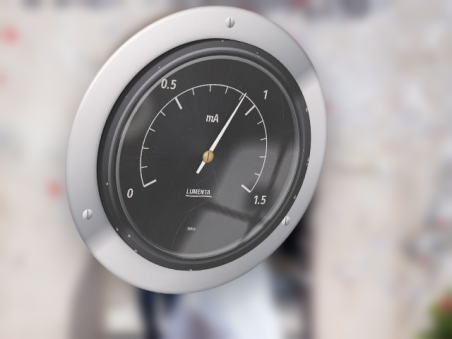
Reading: value=0.9 unit=mA
